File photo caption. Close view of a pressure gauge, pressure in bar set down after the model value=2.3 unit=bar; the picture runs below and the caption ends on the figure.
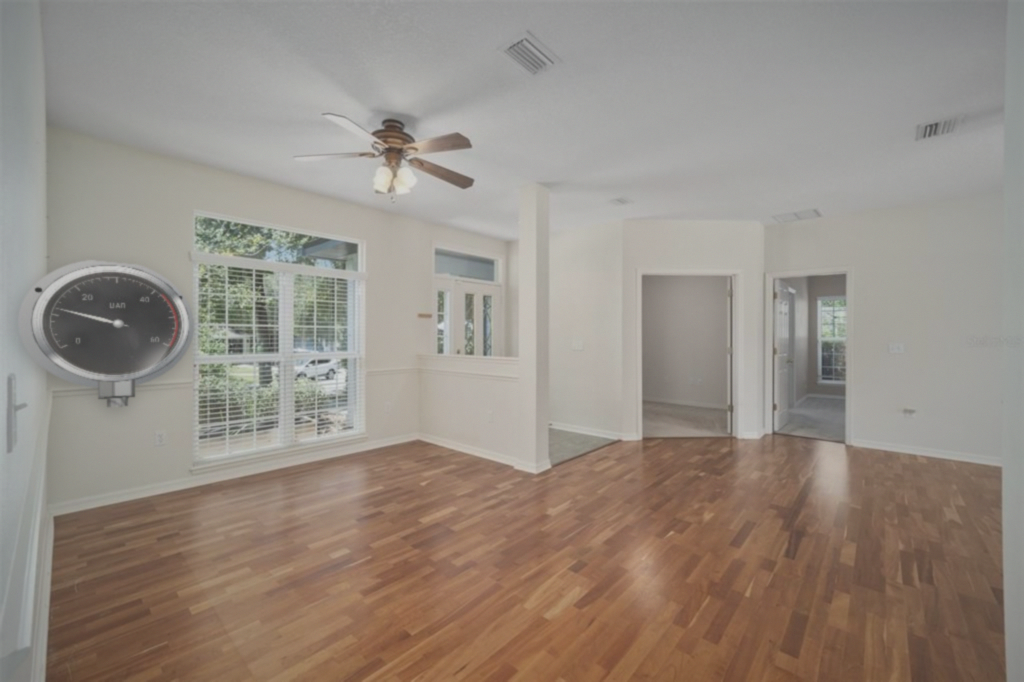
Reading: value=12 unit=bar
